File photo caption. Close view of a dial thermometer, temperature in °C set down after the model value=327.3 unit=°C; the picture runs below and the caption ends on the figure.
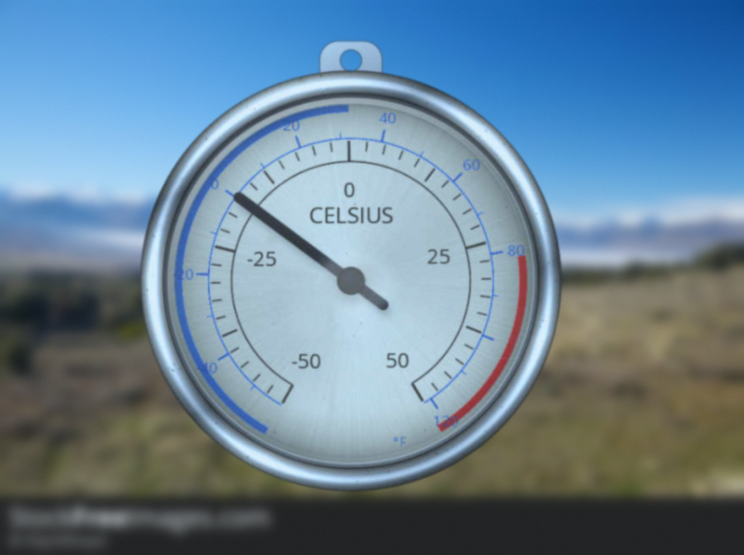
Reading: value=-17.5 unit=°C
